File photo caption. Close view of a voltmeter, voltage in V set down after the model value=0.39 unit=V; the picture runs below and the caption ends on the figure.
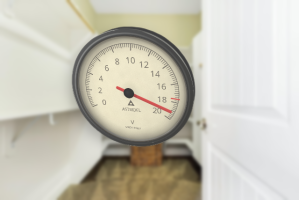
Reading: value=19 unit=V
